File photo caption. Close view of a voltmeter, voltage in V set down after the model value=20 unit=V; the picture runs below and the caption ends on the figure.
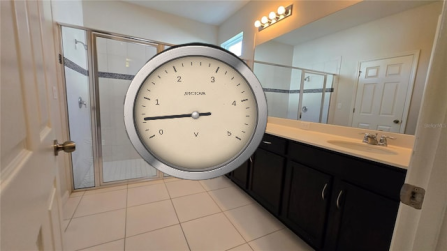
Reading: value=0.5 unit=V
